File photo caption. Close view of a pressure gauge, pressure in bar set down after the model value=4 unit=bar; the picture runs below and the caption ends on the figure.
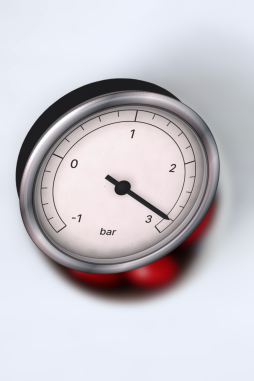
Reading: value=2.8 unit=bar
